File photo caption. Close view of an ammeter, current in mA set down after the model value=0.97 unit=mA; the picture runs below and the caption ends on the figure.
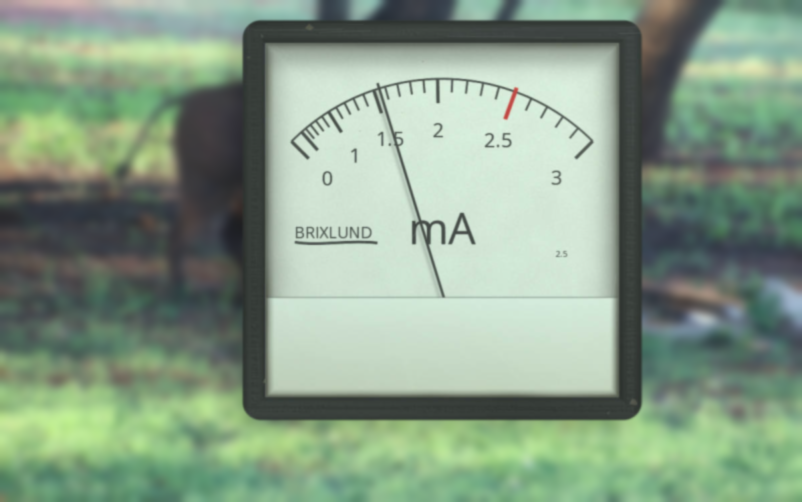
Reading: value=1.55 unit=mA
